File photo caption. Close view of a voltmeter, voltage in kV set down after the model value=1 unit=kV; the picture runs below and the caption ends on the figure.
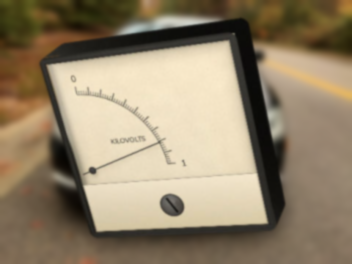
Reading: value=0.8 unit=kV
